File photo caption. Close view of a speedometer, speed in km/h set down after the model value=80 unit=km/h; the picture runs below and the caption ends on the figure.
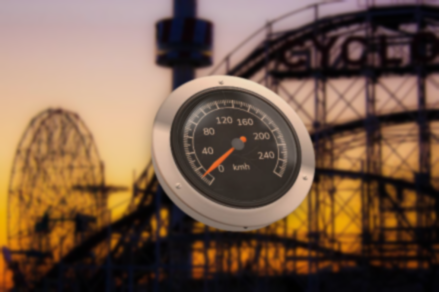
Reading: value=10 unit=km/h
